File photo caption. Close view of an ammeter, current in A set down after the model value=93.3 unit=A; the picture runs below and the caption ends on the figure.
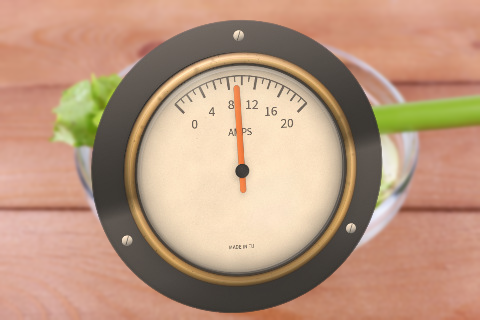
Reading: value=9 unit=A
